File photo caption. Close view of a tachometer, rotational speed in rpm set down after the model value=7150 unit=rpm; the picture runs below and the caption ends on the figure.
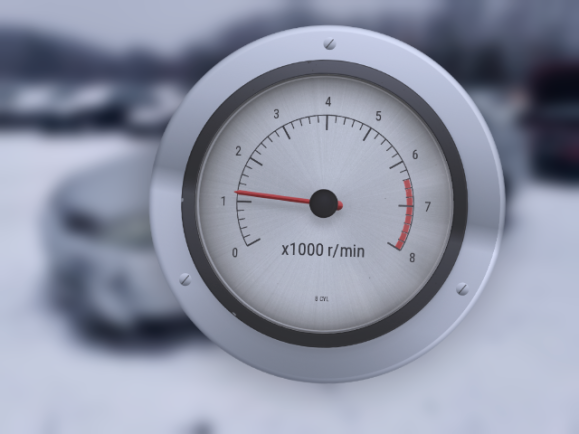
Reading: value=1200 unit=rpm
